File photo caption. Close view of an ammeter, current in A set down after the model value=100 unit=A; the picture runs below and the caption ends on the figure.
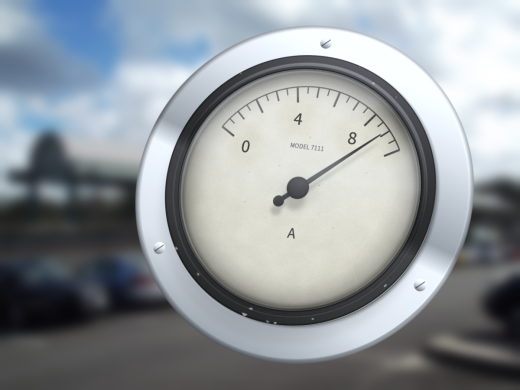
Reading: value=9 unit=A
